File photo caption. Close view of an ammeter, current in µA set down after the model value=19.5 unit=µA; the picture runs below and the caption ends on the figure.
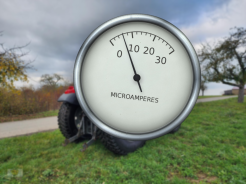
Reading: value=6 unit=µA
